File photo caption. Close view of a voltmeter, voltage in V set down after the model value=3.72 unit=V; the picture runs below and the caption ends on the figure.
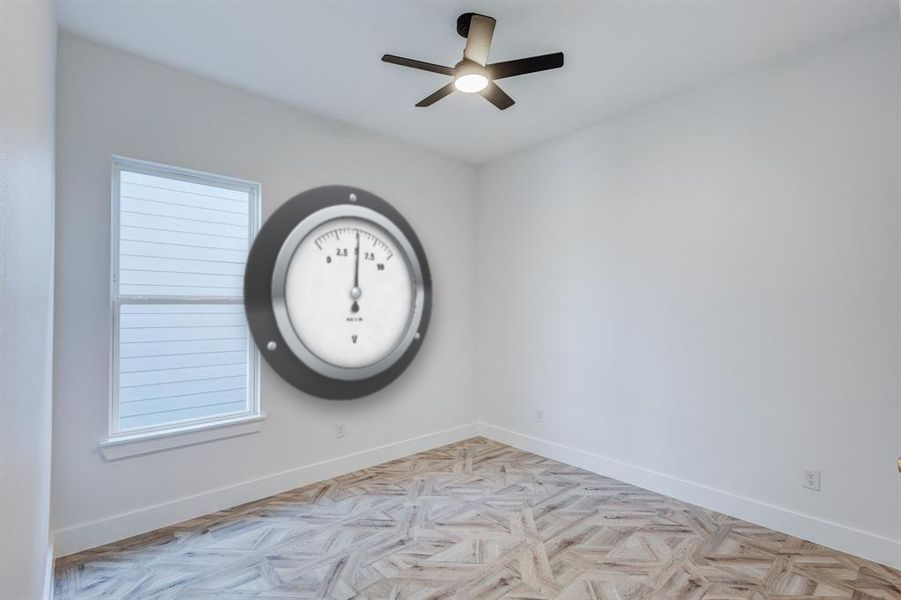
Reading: value=5 unit=V
